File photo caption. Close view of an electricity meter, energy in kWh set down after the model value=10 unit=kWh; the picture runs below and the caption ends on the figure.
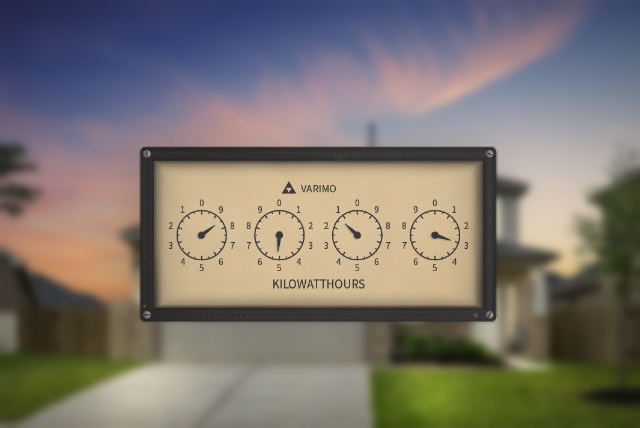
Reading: value=8513 unit=kWh
